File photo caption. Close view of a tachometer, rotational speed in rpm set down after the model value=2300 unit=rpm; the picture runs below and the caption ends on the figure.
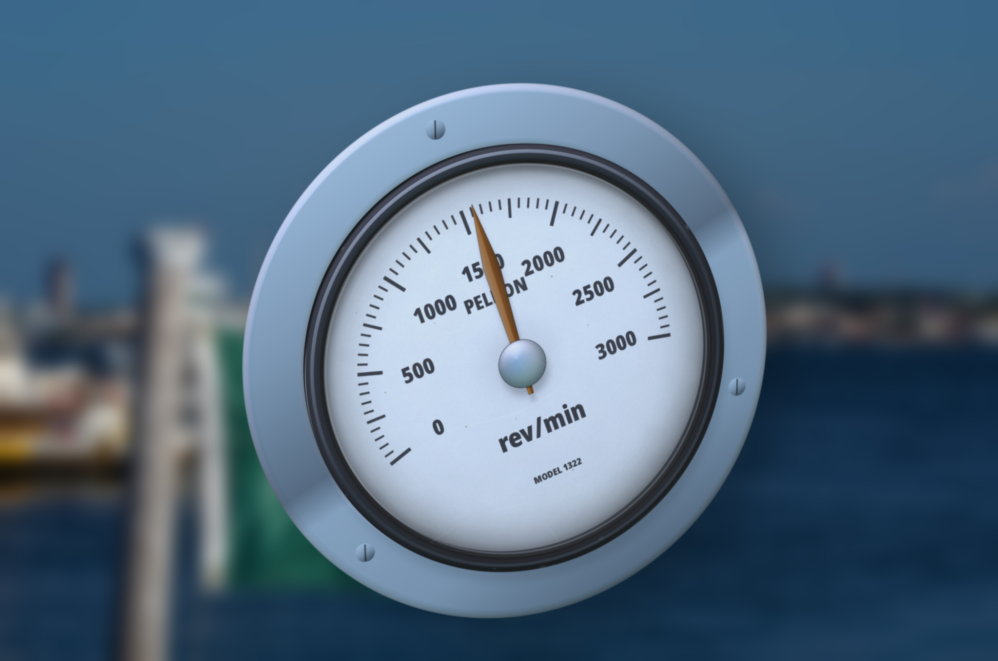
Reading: value=1550 unit=rpm
